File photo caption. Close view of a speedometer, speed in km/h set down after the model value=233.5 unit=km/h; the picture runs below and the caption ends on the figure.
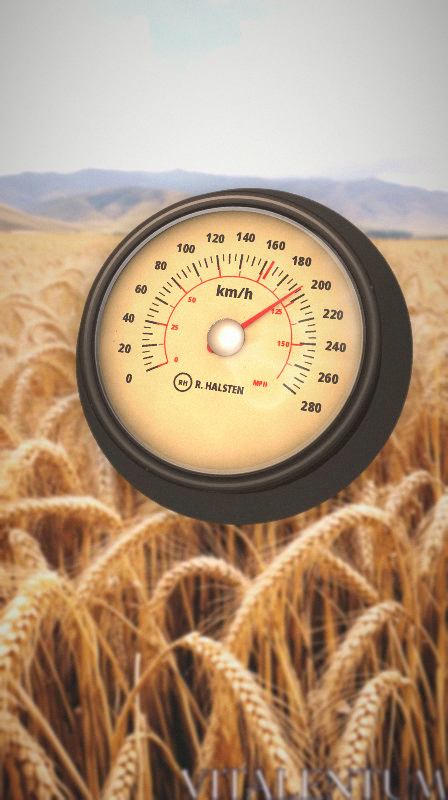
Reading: value=195 unit=km/h
